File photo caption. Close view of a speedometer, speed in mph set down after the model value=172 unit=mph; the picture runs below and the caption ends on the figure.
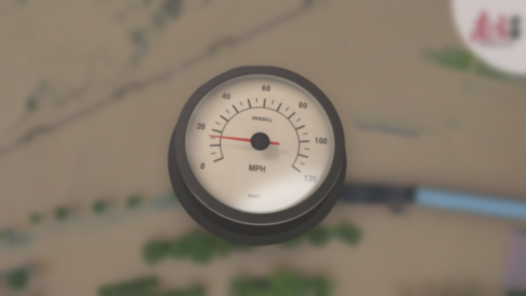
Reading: value=15 unit=mph
